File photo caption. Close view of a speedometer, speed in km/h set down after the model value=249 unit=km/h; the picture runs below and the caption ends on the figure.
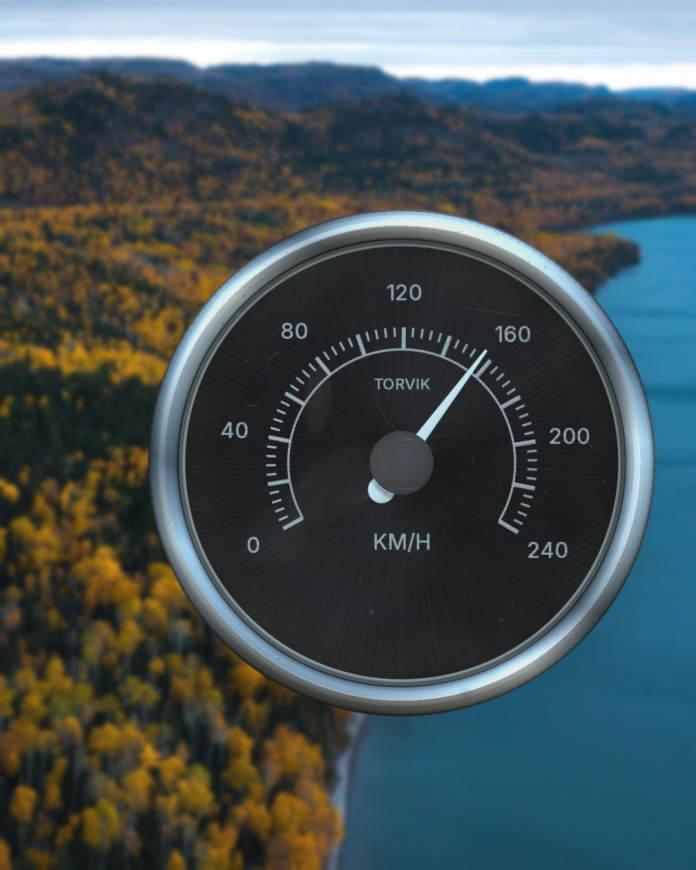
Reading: value=156 unit=km/h
